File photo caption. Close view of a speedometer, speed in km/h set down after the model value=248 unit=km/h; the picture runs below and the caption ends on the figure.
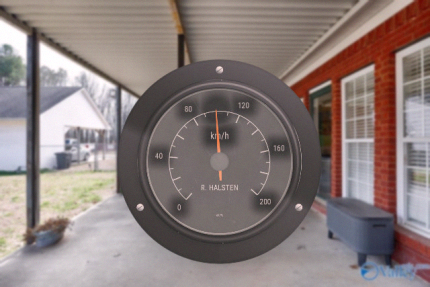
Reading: value=100 unit=km/h
